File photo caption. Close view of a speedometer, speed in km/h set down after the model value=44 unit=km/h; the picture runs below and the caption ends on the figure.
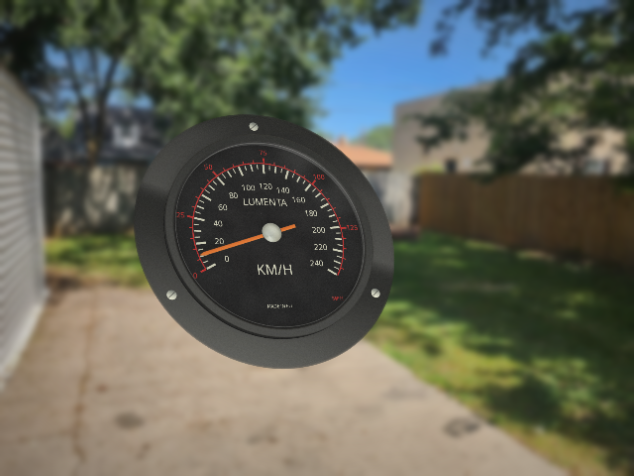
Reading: value=10 unit=km/h
